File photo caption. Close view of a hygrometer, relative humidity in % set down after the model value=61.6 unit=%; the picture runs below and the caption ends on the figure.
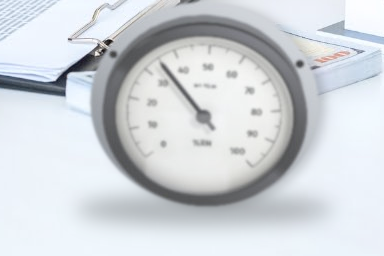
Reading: value=35 unit=%
